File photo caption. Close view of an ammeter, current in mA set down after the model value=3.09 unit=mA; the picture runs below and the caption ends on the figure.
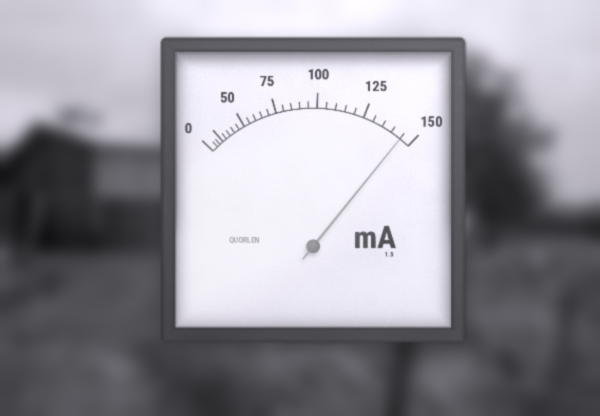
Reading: value=145 unit=mA
